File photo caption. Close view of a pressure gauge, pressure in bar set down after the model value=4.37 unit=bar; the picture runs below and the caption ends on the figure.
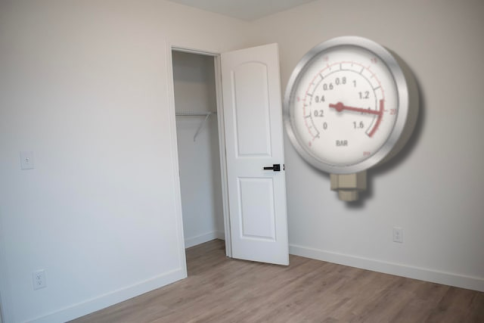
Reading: value=1.4 unit=bar
